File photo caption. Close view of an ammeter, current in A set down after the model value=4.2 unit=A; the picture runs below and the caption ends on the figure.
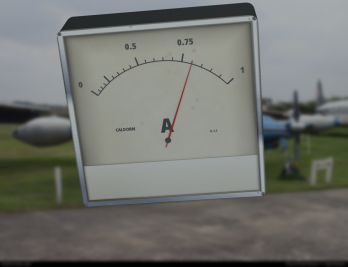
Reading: value=0.8 unit=A
